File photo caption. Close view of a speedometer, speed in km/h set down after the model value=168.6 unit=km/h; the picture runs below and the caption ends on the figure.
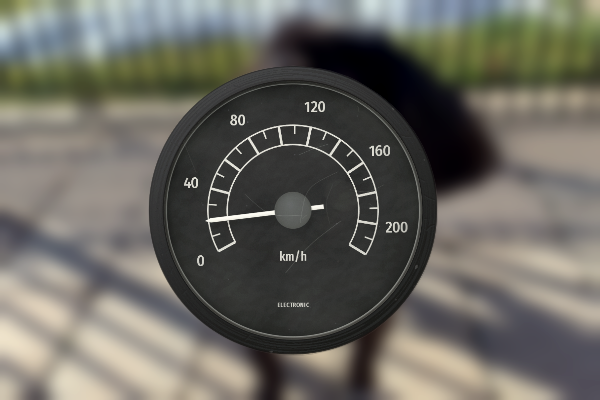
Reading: value=20 unit=km/h
